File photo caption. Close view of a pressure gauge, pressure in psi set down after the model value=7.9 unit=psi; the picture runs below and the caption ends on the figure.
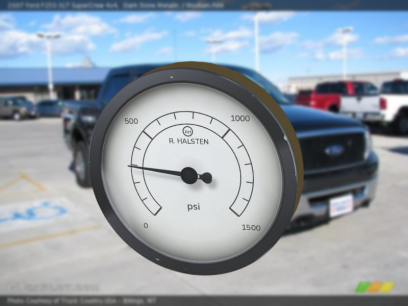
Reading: value=300 unit=psi
